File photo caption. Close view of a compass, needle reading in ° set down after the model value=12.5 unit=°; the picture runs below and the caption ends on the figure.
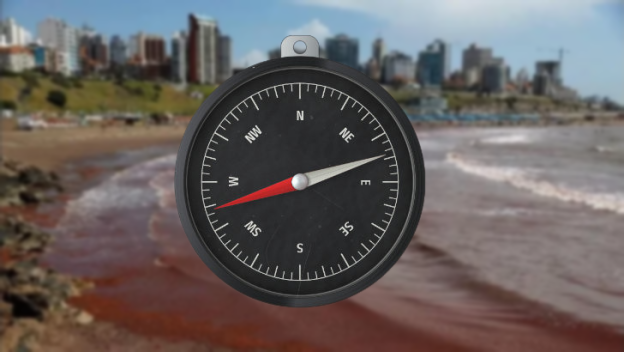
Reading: value=252.5 unit=°
